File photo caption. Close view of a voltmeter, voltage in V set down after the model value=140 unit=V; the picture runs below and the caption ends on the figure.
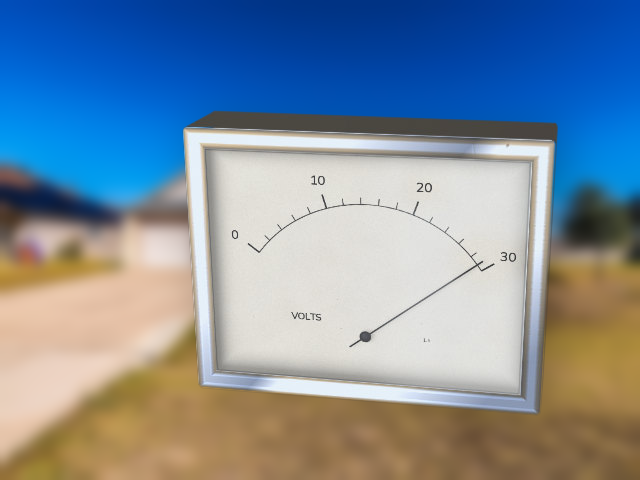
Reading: value=29 unit=V
